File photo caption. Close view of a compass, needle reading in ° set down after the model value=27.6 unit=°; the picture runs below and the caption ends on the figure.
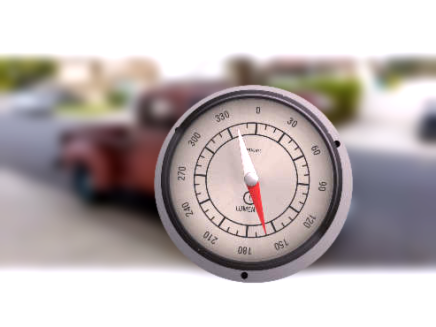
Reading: value=160 unit=°
